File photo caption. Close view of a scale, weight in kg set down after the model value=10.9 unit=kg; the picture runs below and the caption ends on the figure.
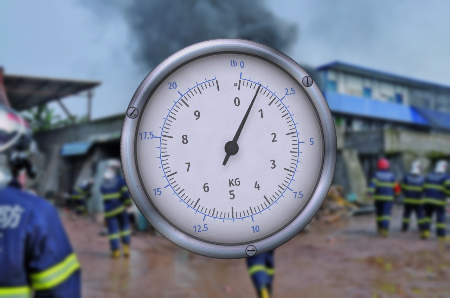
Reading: value=0.5 unit=kg
